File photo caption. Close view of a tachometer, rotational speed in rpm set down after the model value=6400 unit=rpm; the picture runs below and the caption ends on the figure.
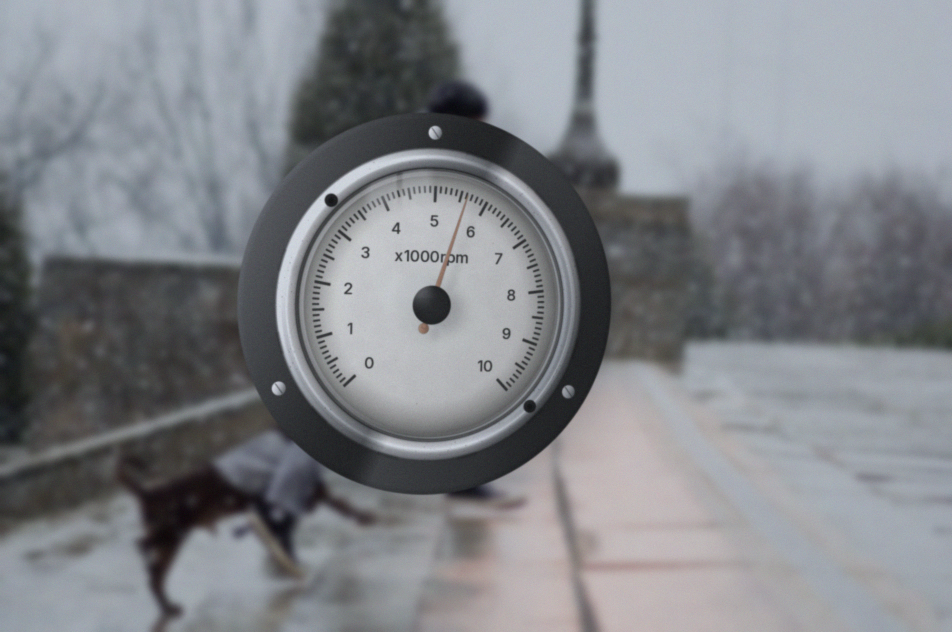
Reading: value=5600 unit=rpm
